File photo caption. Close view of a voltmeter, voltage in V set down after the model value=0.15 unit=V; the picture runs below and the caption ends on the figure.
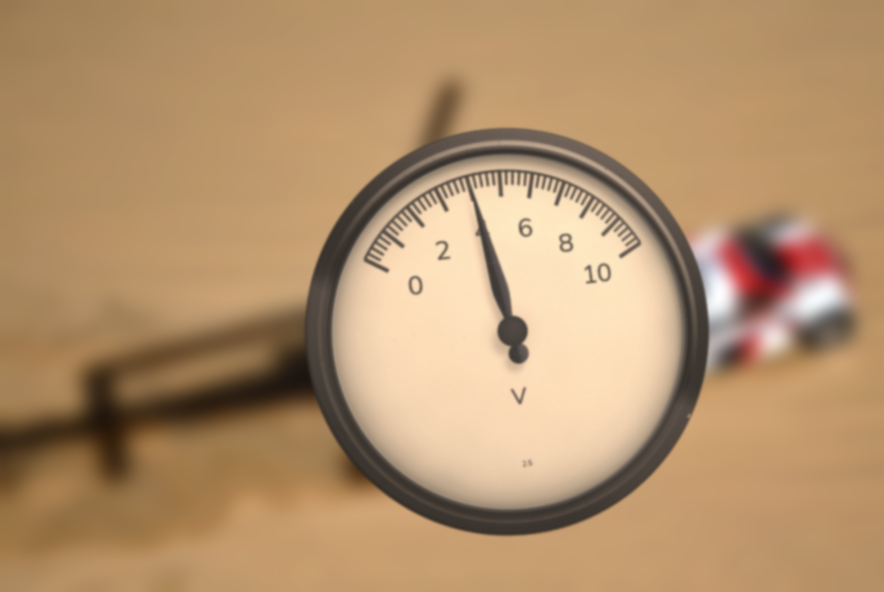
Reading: value=4 unit=V
